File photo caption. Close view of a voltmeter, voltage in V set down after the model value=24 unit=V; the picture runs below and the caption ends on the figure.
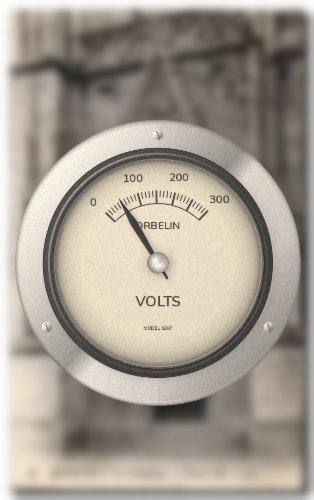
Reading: value=50 unit=V
